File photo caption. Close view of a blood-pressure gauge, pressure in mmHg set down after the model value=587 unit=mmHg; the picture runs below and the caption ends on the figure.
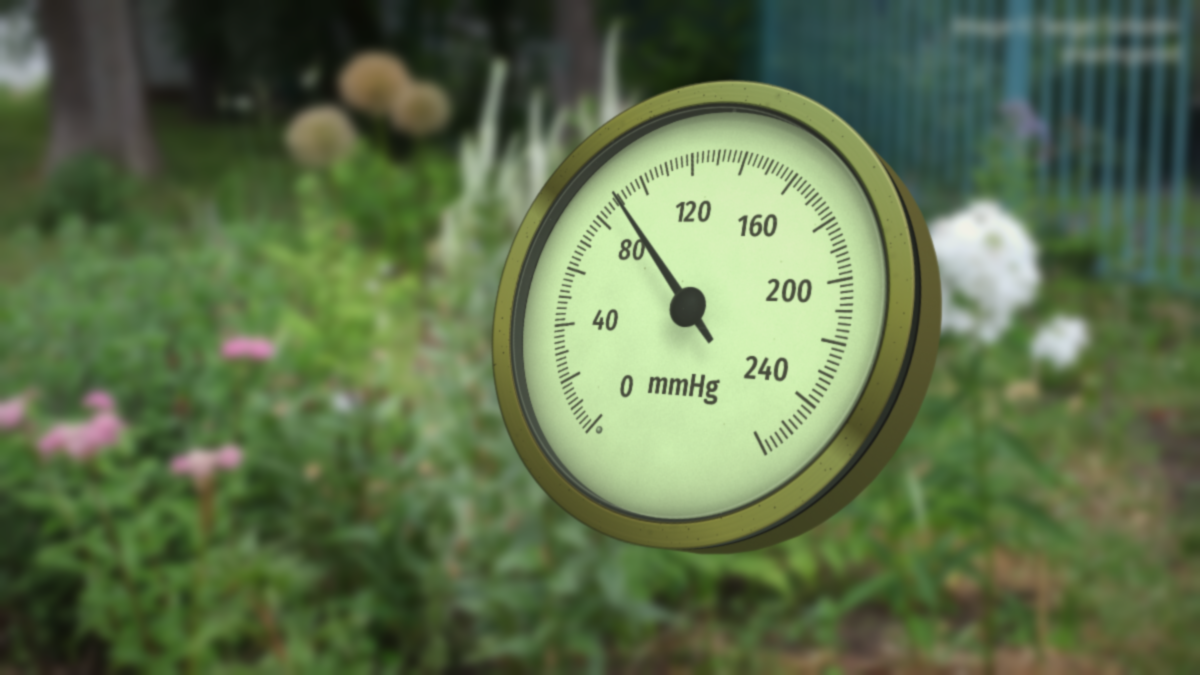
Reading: value=90 unit=mmHg
